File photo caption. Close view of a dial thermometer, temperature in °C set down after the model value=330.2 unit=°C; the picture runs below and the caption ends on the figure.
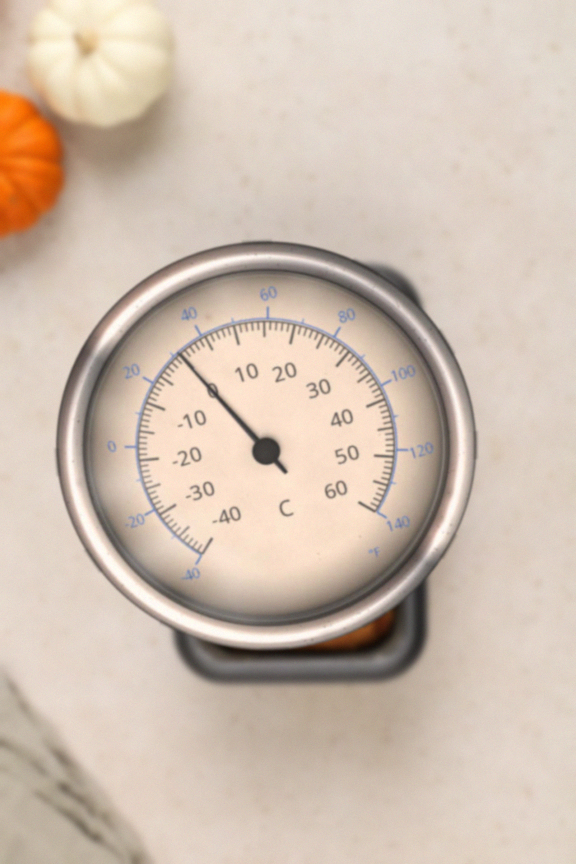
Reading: value=0 unit=°C
